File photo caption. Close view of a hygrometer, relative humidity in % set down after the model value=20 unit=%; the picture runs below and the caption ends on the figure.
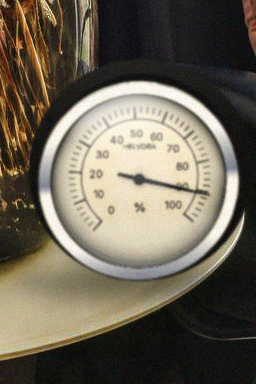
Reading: value=90 unit=%
